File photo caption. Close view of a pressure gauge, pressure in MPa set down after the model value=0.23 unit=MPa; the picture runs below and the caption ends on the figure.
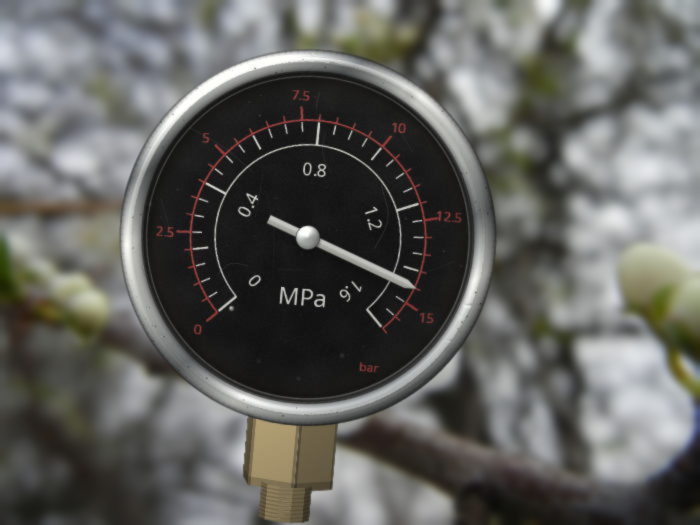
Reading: value=1.45 unit=MPa
